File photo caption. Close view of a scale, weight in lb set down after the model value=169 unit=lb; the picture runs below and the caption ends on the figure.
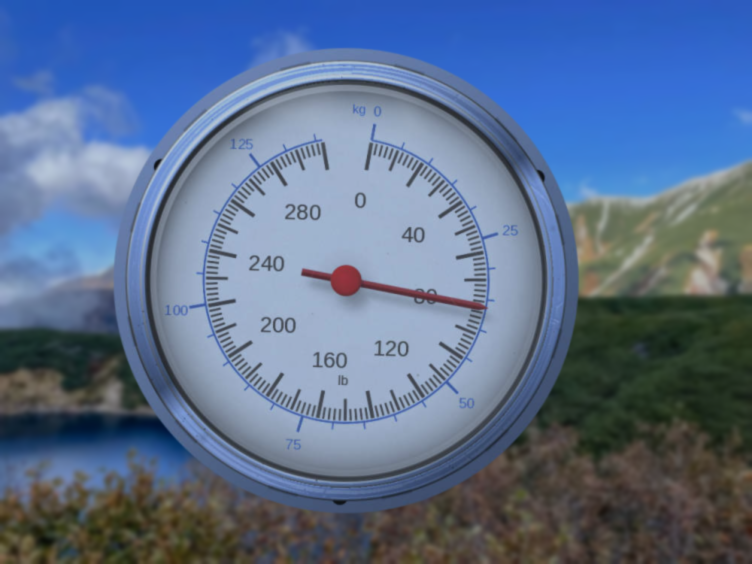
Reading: value=80 unit=lb
